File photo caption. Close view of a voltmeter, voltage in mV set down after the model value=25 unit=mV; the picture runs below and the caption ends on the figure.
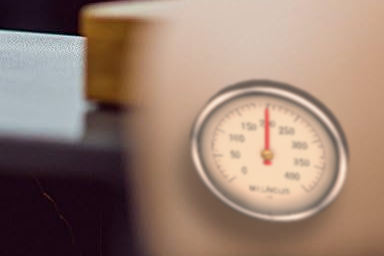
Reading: value=200 unit=mV
